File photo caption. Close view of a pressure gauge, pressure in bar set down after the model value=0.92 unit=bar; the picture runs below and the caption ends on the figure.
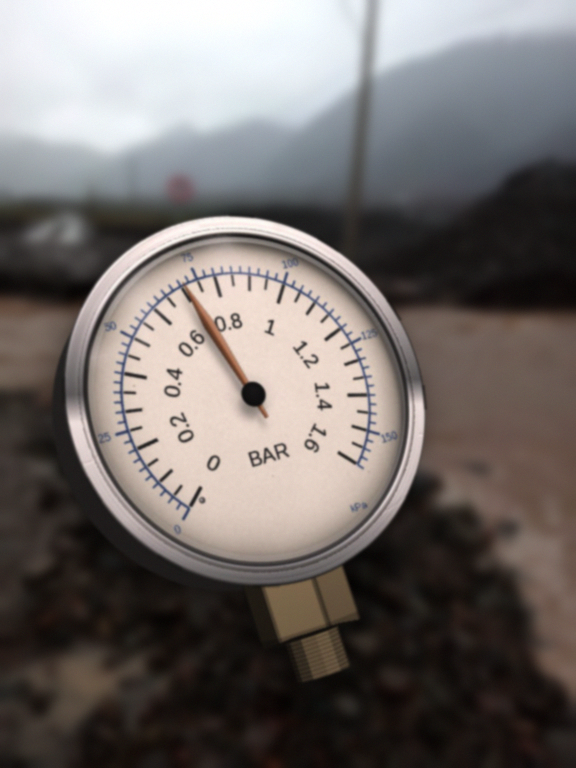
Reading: value=0.7 unit=bar
